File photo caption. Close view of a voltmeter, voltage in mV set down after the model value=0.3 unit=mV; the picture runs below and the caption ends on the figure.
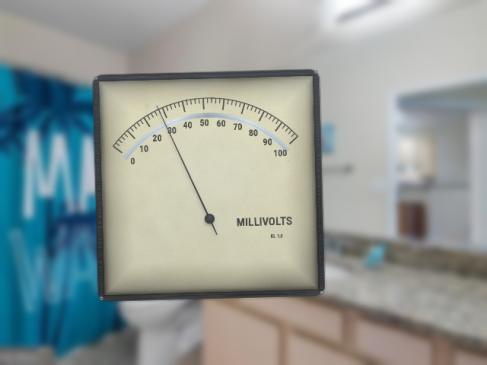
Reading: value=28 unit=mV
